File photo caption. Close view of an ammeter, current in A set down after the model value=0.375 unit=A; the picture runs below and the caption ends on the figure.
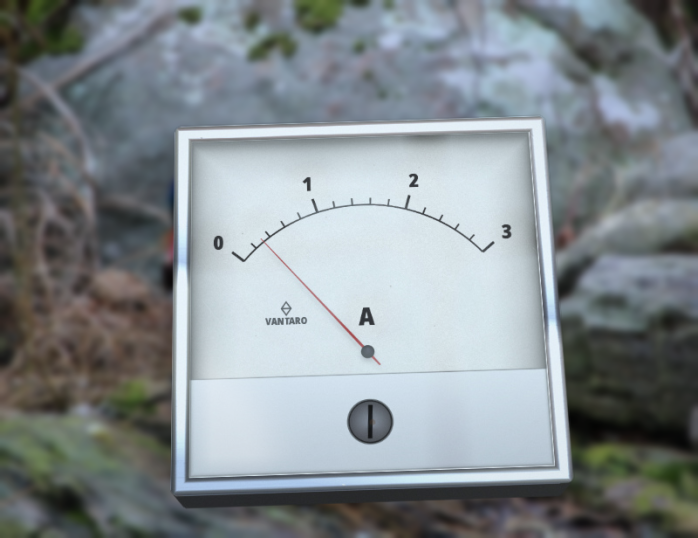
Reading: value=0.3 unit=A
